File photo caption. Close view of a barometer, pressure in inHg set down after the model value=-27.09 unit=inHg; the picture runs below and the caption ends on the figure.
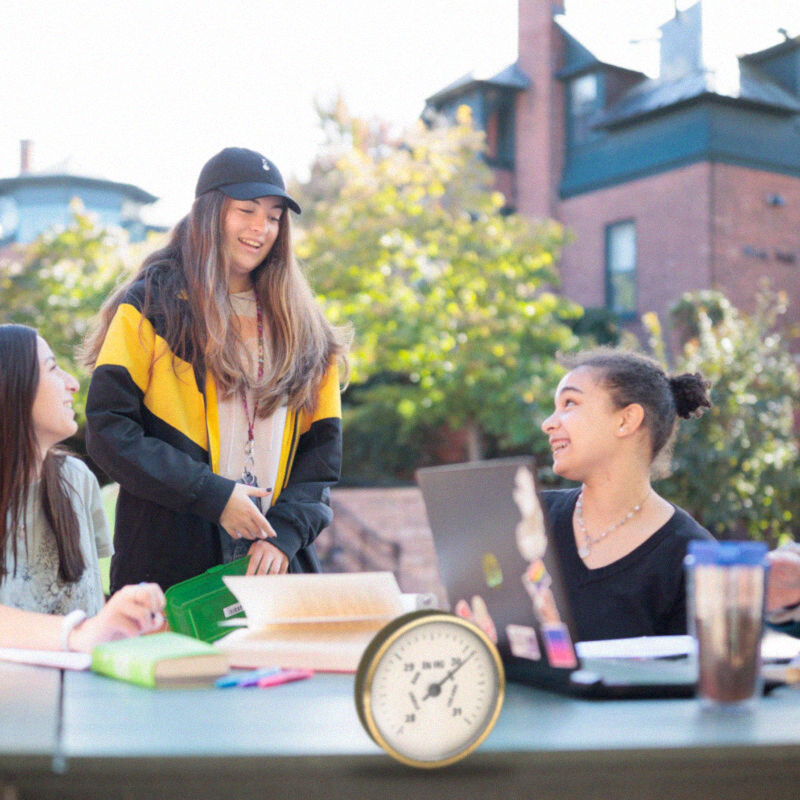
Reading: value=30.1 unit=inHg
